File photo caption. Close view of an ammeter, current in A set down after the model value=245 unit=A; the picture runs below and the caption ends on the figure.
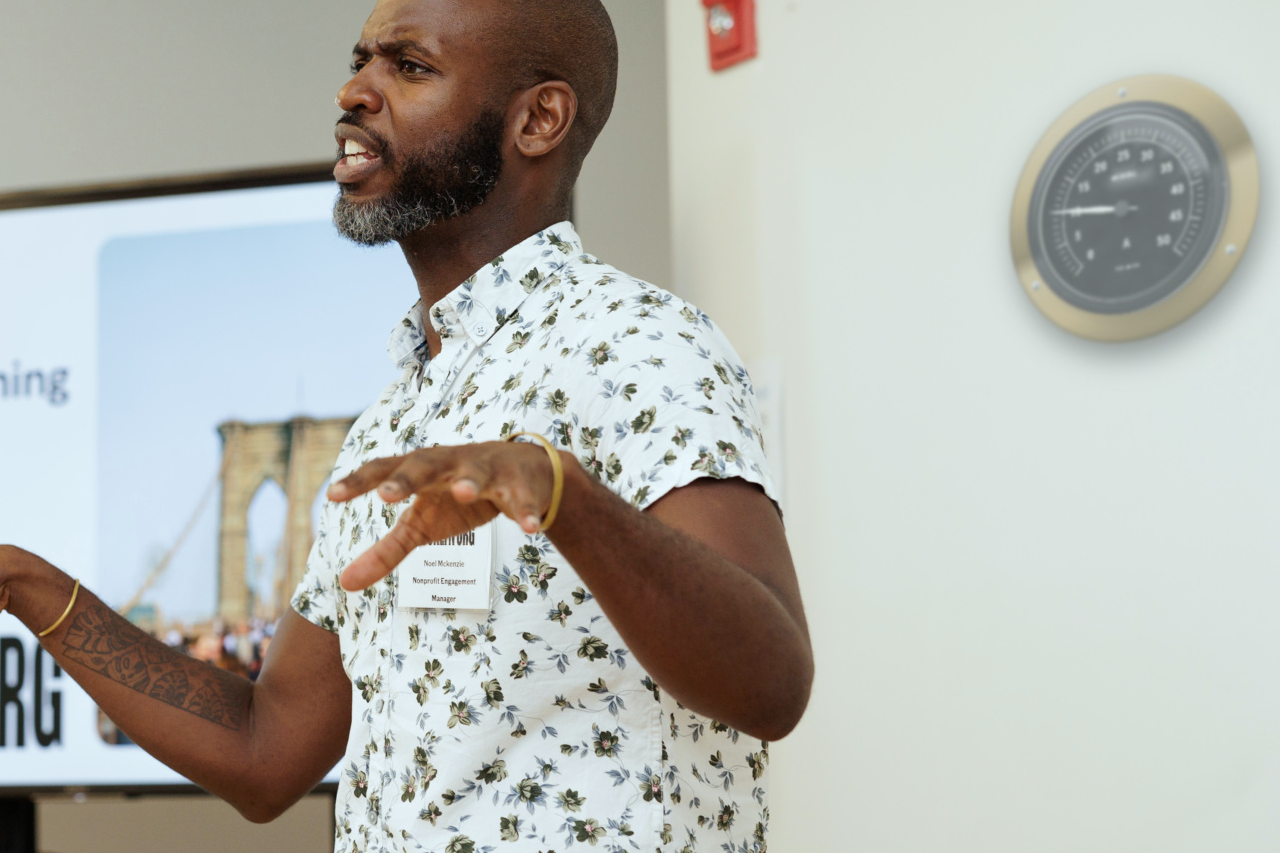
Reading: value=10 unit=A
